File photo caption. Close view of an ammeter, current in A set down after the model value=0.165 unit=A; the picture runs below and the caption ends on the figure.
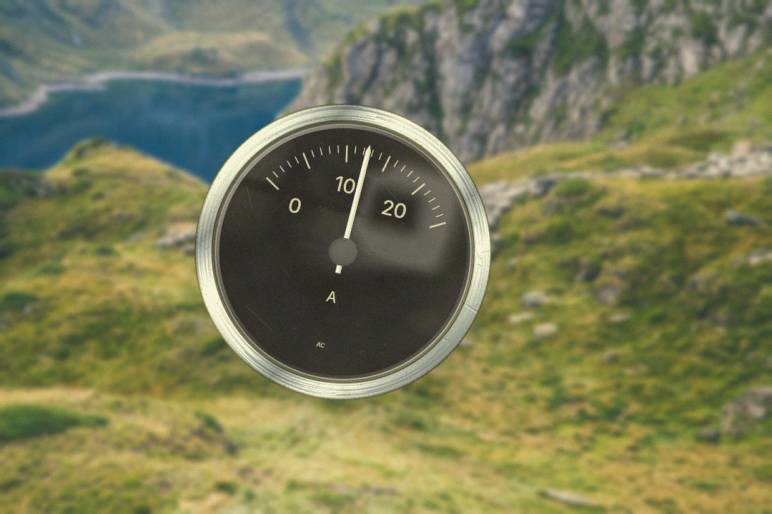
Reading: value=12.5 unit=A
